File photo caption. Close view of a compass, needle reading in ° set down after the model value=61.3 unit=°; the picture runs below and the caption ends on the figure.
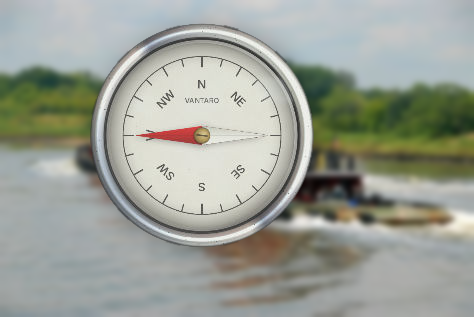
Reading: value=270 unit=°
